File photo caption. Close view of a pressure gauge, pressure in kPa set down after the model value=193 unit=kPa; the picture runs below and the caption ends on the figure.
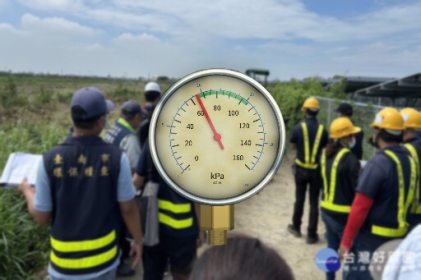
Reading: value=65 unit=kPa
